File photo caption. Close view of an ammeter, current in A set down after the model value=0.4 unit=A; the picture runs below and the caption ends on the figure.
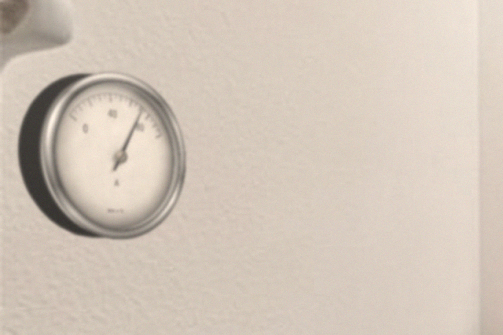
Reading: value=70 unit=A
